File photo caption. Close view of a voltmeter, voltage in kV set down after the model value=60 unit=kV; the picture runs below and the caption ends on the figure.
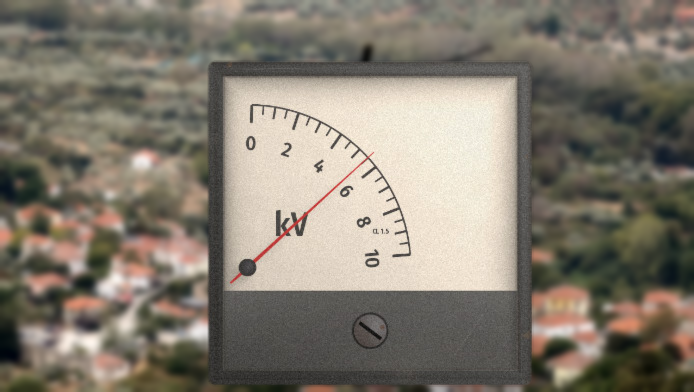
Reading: value=5.5 unit=kV
